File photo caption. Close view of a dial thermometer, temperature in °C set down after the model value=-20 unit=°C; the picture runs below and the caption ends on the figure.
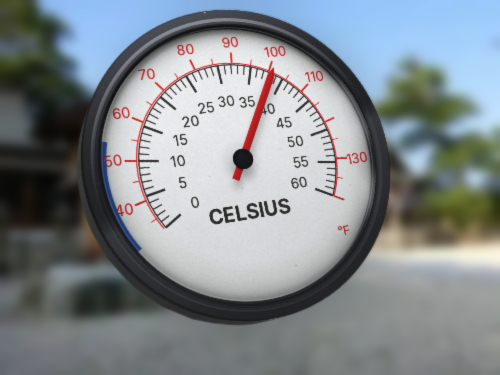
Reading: value=38 unit=°C
